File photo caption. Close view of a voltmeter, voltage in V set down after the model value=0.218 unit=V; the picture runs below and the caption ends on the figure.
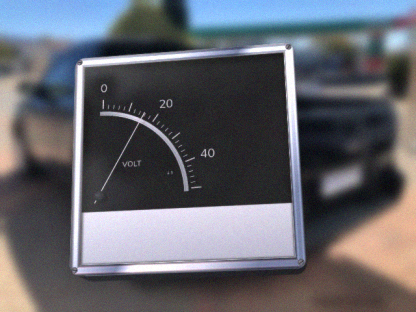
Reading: value=16 unit=V
